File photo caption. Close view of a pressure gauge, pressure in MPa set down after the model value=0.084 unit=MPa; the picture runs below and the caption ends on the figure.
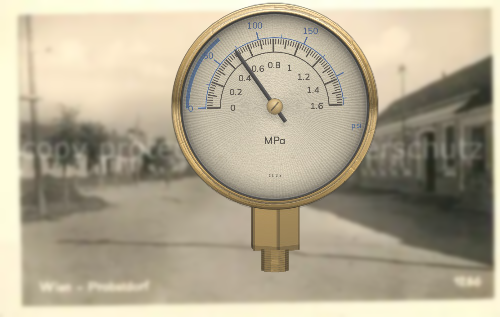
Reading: value=0.5 unit=MPa
